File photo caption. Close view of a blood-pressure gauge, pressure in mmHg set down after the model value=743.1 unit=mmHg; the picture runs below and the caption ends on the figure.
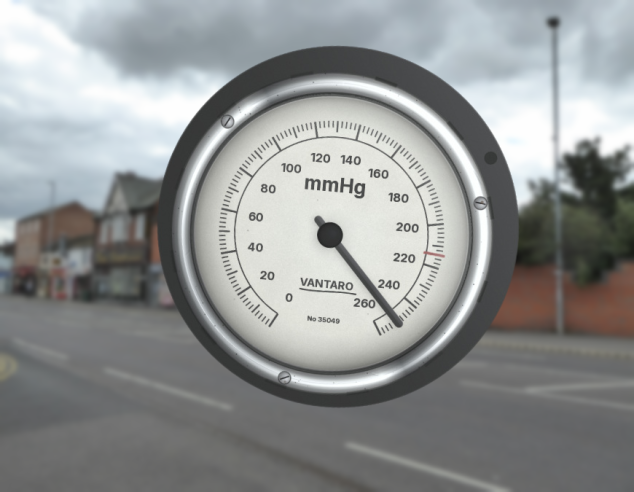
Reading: value=250 unit=mmHg
